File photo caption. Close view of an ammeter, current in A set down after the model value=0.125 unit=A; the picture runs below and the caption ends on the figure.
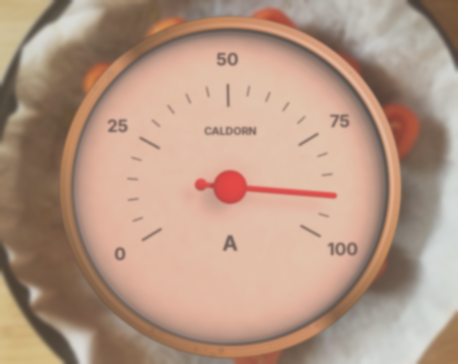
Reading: value=90 unit=A
